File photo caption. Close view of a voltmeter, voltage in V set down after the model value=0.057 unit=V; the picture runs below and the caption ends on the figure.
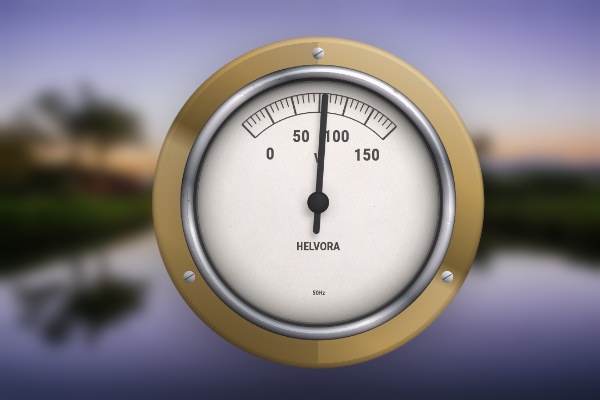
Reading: value=80 unit=V
